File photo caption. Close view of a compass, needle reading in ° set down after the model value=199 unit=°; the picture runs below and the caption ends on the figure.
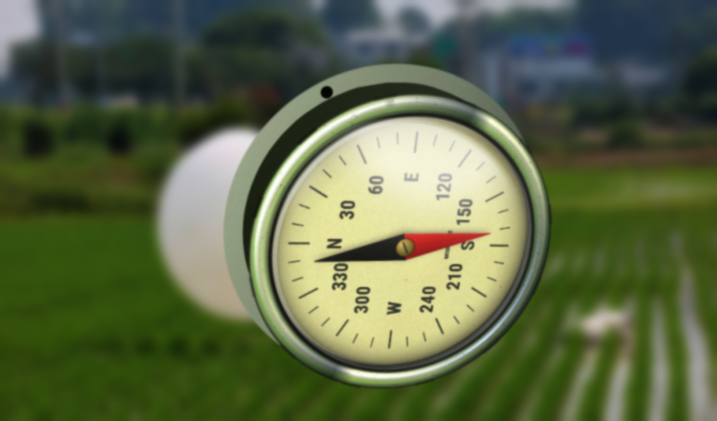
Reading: value=170 unit=°
